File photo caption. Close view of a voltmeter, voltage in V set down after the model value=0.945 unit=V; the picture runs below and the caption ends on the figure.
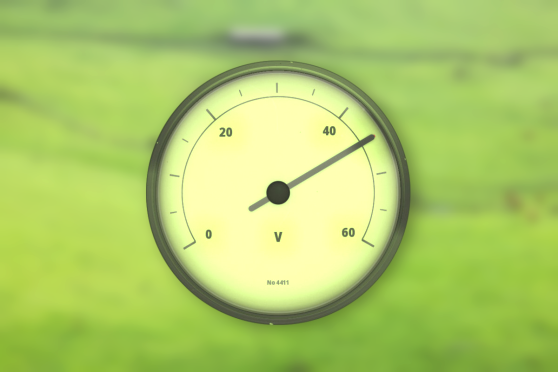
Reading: value=45 unit=V
